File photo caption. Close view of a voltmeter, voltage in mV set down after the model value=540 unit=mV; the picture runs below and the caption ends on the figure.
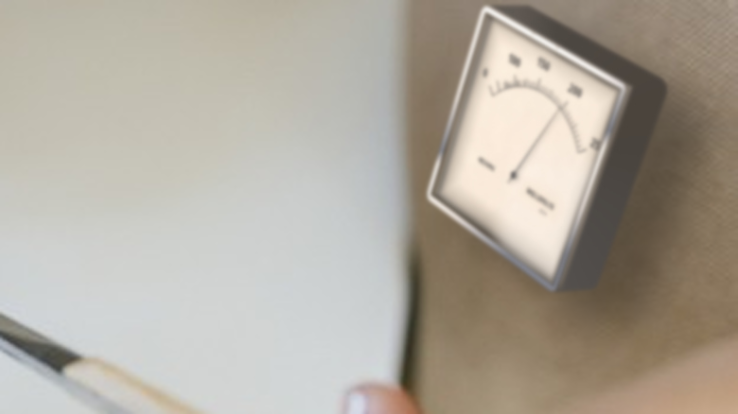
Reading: value=200 unit=mV
